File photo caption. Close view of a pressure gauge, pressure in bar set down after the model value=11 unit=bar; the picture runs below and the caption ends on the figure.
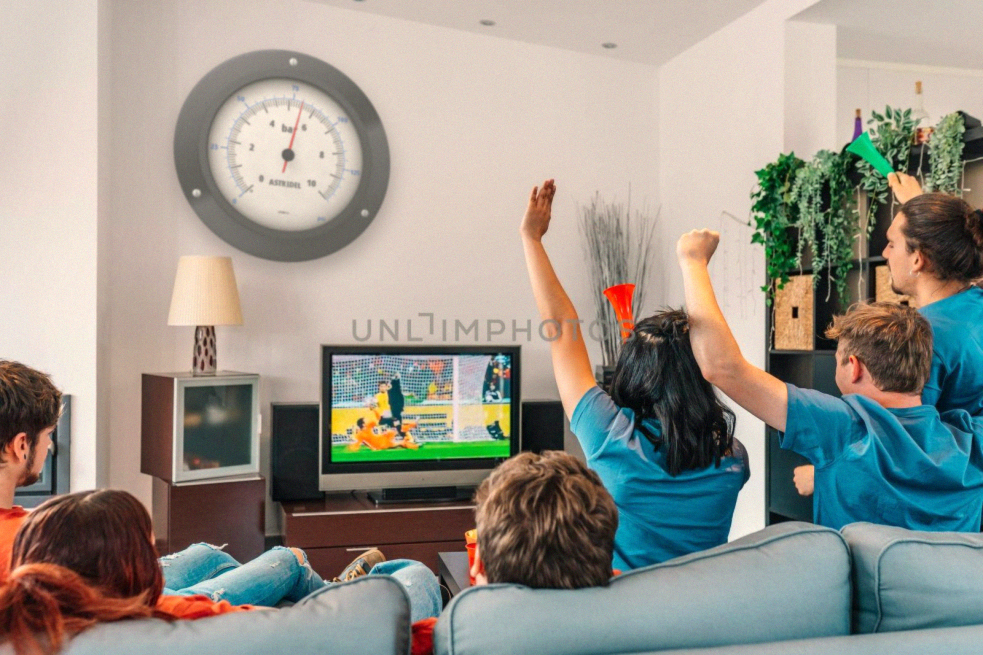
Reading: value=5.5 unit=bar
